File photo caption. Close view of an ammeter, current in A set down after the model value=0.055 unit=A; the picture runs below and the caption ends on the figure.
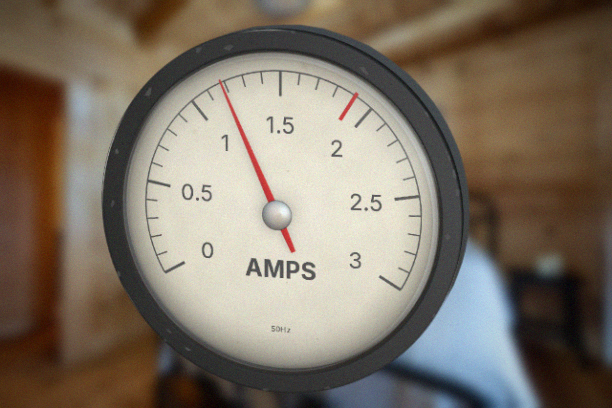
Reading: value=1.2 unit=A
